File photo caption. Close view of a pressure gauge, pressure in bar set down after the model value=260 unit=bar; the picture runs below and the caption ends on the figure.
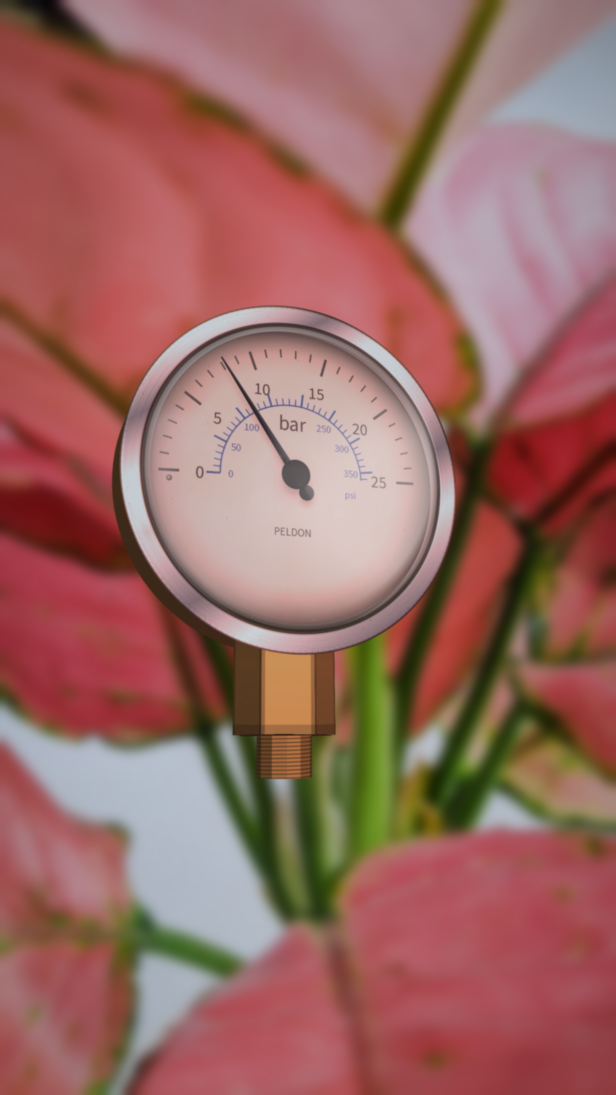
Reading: value=8 unit=bar
